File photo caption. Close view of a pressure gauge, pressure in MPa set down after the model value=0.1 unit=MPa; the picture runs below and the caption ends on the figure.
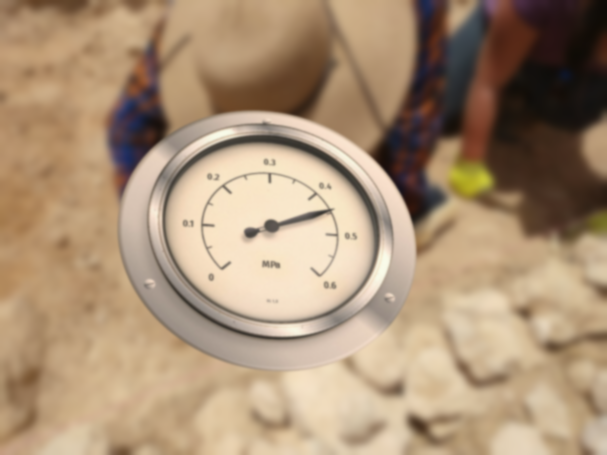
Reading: value=0.45 unit=MPa
